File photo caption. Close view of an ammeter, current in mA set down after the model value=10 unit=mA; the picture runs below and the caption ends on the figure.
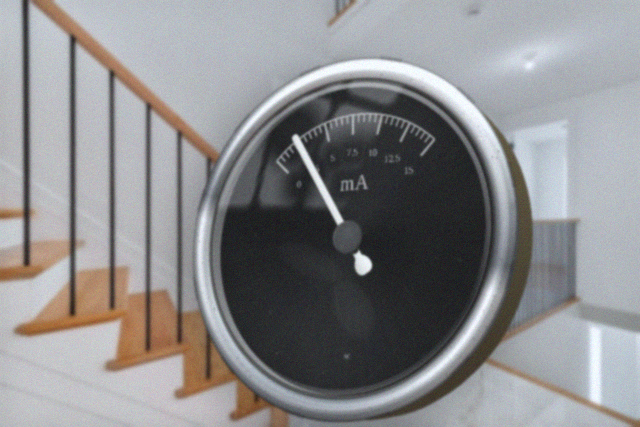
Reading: value=2.5 unit=mA
